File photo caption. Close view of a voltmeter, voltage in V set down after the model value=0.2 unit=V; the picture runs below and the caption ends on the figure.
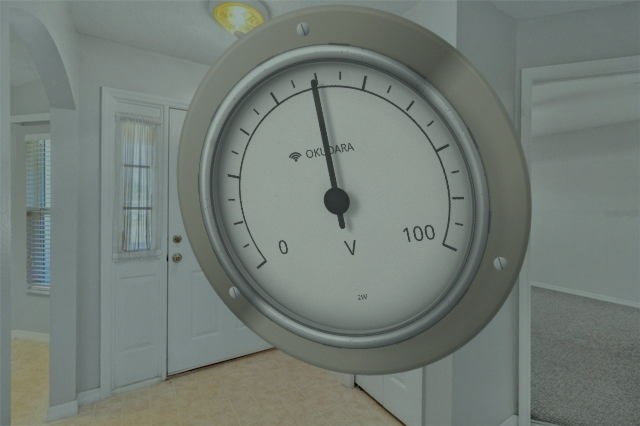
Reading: value=50 unit=V
